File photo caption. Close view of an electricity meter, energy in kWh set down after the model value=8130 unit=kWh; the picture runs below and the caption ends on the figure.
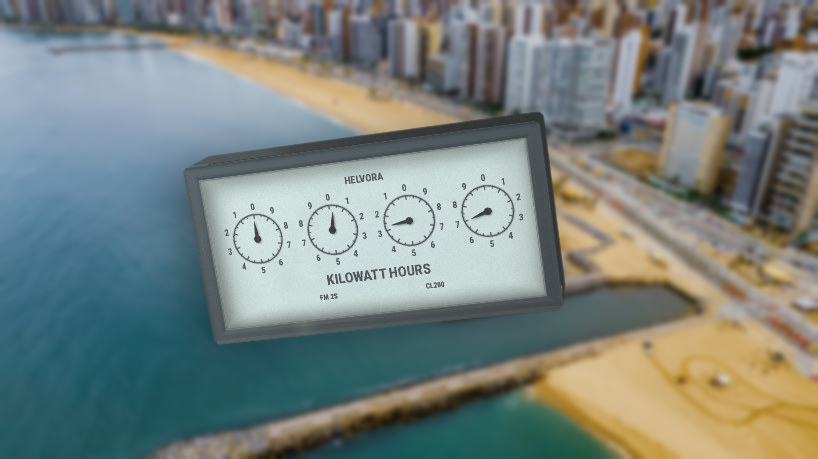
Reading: value=27 unit=kWh
